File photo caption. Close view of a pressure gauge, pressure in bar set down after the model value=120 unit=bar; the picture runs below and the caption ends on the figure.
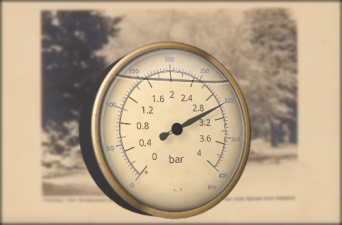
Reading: value=3 unit=bar
